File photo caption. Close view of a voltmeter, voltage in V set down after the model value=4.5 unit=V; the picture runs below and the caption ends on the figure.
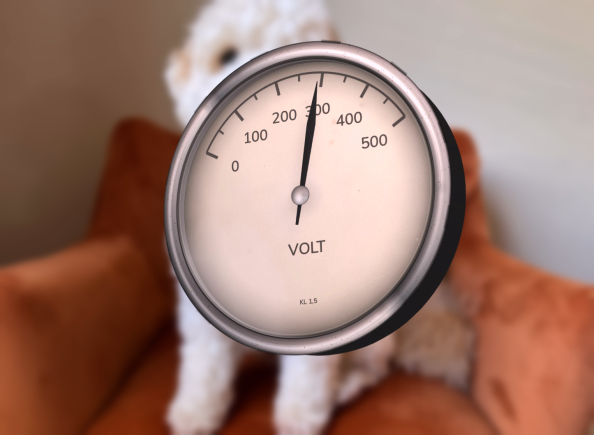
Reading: value=300 unit=V
